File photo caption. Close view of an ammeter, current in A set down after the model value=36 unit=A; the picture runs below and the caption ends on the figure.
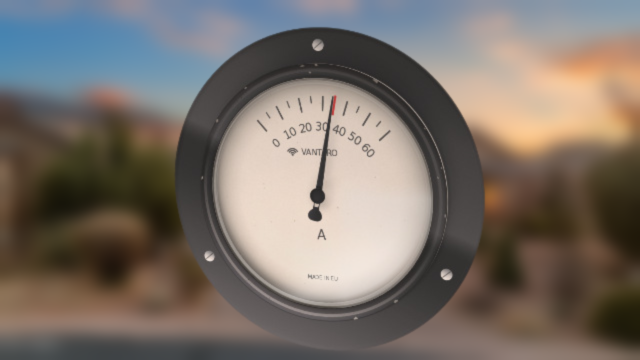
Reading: value=35 unit=A
